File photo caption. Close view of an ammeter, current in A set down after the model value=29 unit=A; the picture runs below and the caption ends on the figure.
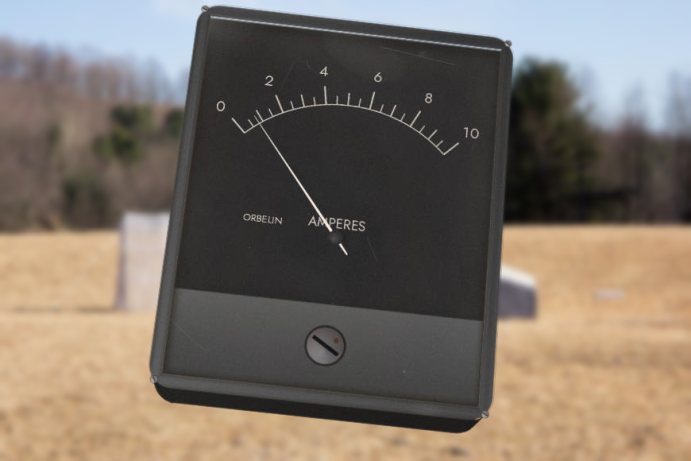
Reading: value=0.75 unit=A
